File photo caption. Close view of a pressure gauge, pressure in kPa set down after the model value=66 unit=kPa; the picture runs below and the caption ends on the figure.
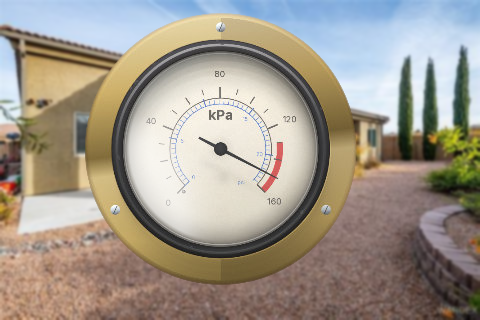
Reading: value=150 unit=kPa
